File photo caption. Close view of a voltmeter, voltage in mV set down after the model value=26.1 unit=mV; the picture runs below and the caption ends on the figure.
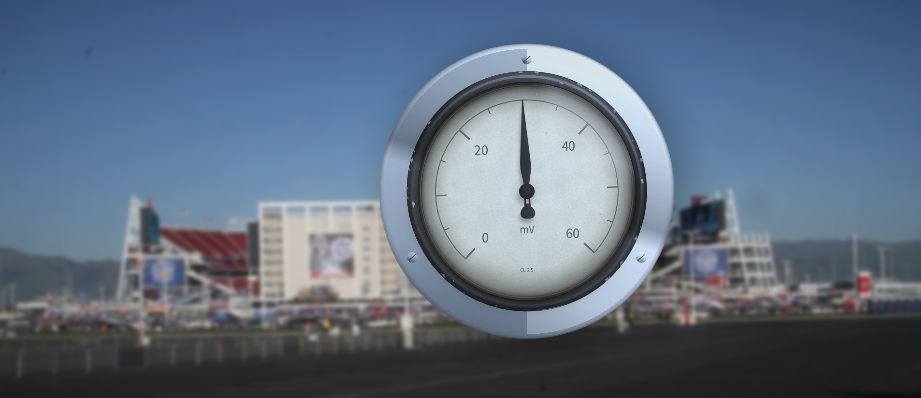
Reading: value=30 unit=mV
